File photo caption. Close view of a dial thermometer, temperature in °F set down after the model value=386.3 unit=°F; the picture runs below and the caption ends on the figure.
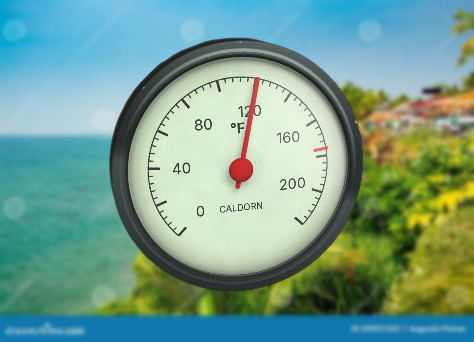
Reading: value=120 unit=°F
